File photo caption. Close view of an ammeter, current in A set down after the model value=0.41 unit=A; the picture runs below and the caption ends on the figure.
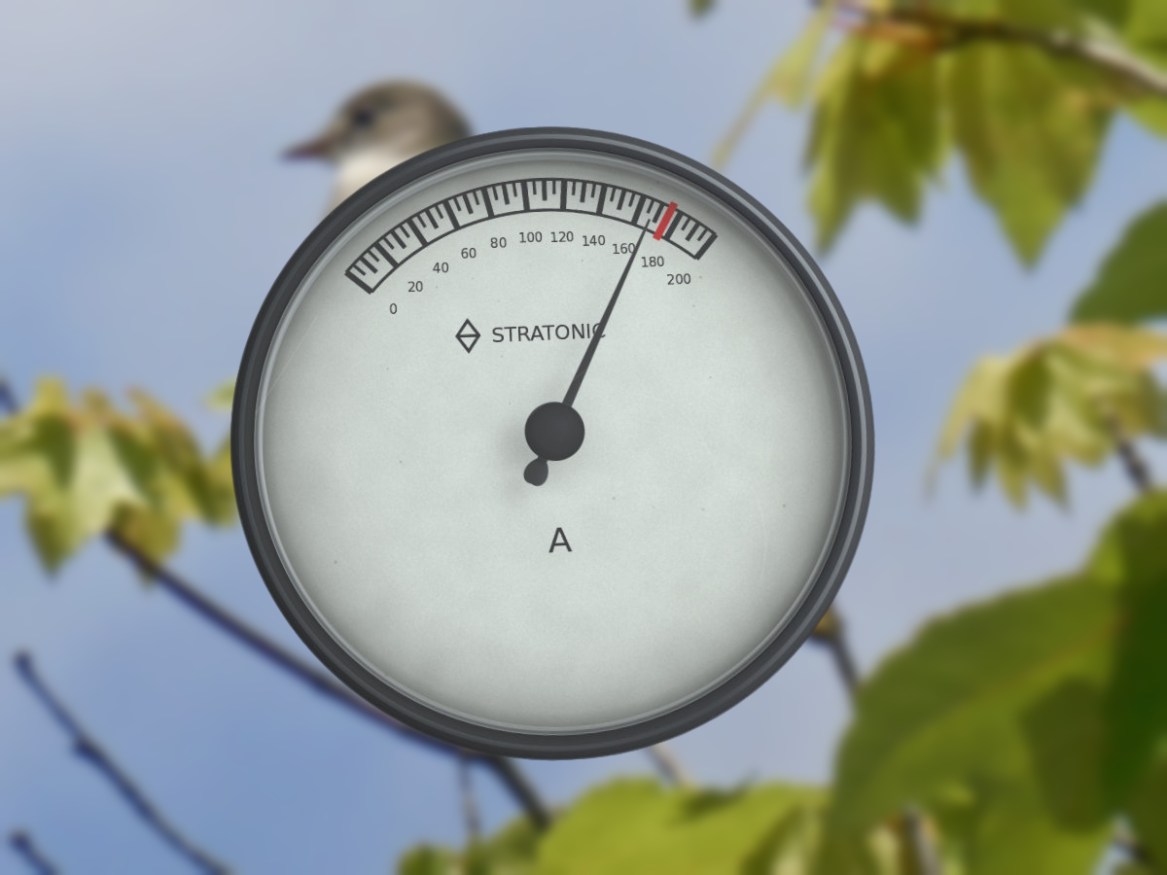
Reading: value=167.5 unit=A
